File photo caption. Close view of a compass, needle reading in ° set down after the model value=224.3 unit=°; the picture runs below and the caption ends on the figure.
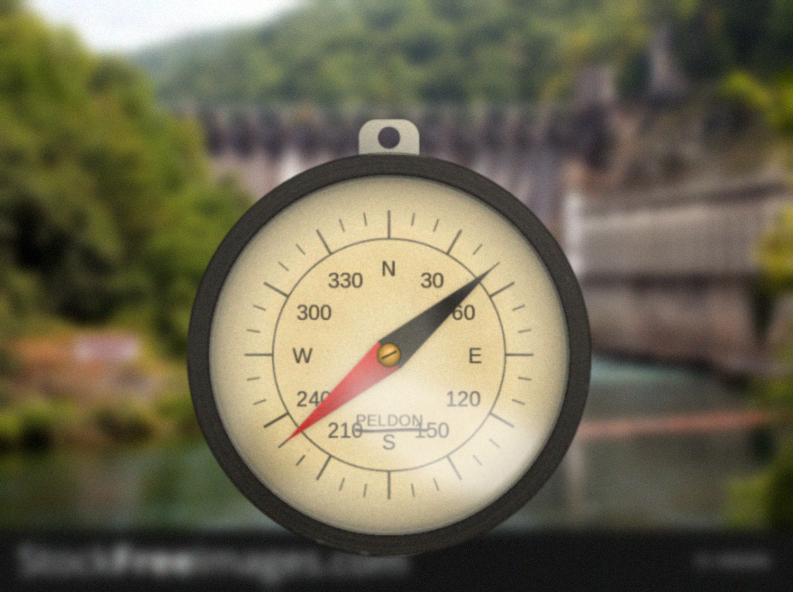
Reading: value=230 unit=°
